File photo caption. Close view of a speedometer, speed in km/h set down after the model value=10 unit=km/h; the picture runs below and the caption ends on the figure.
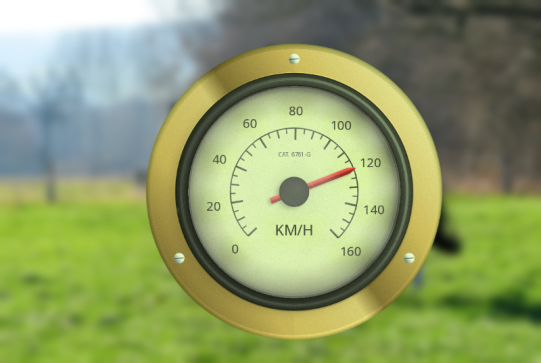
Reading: value=120 unit=km/h
